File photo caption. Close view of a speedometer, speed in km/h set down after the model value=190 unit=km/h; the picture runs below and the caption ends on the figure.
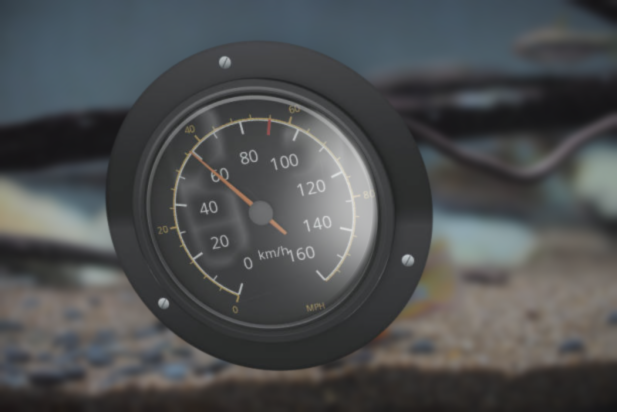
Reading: value=60 unit=km/h
